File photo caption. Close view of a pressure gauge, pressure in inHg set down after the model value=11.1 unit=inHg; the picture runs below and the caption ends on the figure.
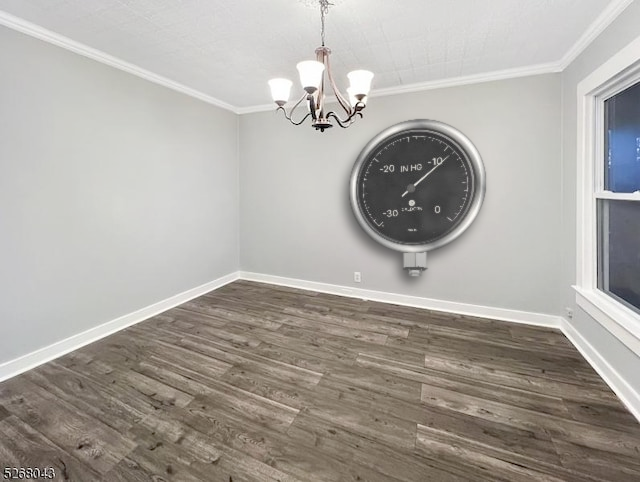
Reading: value=-9 unit=inHg
